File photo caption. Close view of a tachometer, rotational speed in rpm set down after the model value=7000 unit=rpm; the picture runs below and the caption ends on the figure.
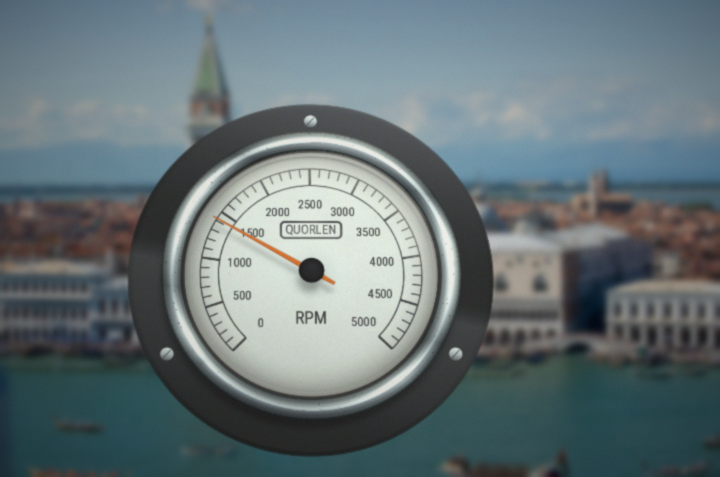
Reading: value=1400 unit=rpm
